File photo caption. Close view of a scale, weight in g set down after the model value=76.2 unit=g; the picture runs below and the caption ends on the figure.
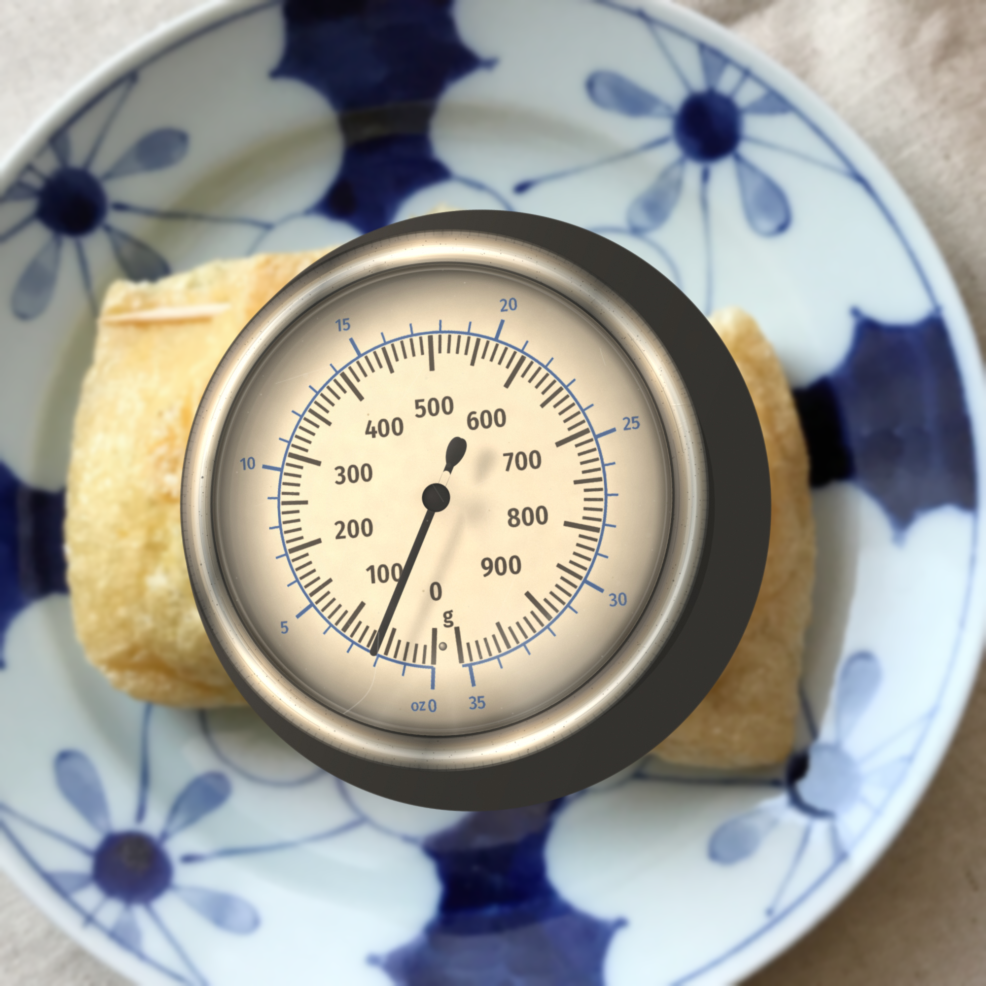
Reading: value=60 unit=g
